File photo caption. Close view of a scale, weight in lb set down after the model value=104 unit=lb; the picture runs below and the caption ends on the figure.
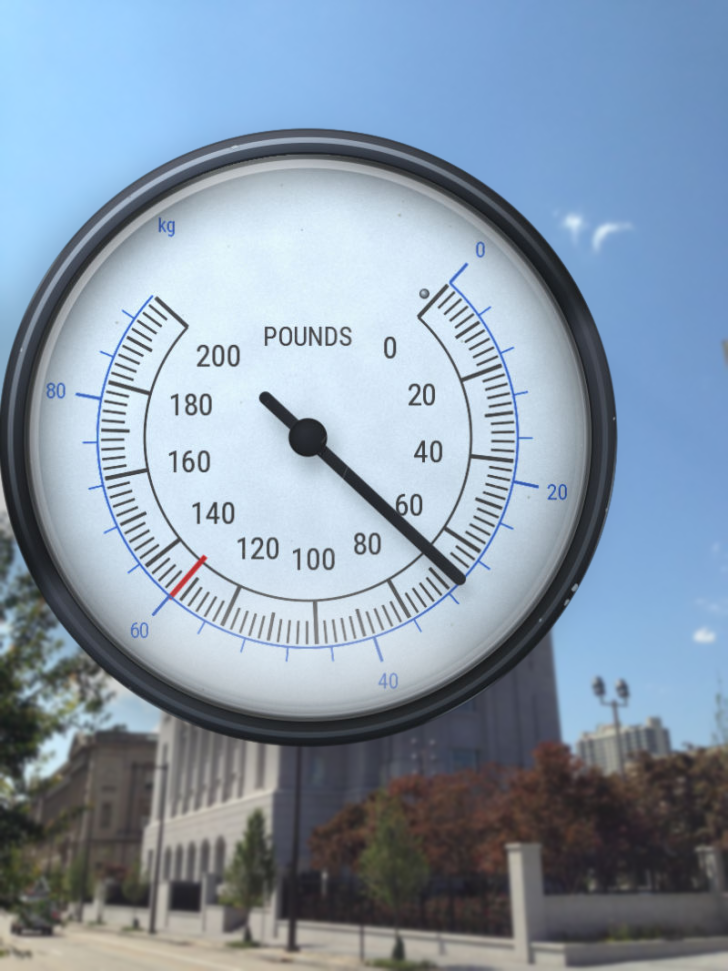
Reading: value=67 unit=lb
